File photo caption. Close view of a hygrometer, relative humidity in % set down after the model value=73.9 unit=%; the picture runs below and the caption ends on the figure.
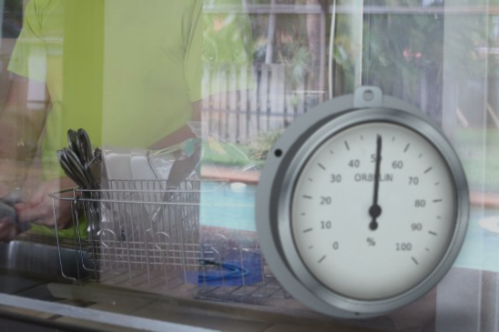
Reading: value=50 unit=%
